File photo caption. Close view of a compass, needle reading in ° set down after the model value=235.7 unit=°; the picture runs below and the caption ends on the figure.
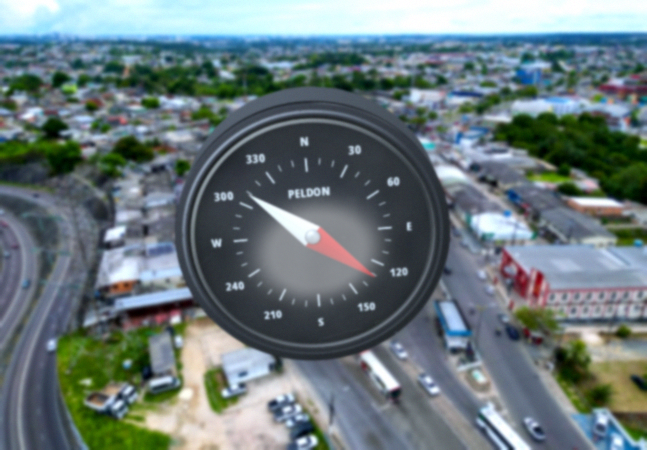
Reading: value=130 unit=°
